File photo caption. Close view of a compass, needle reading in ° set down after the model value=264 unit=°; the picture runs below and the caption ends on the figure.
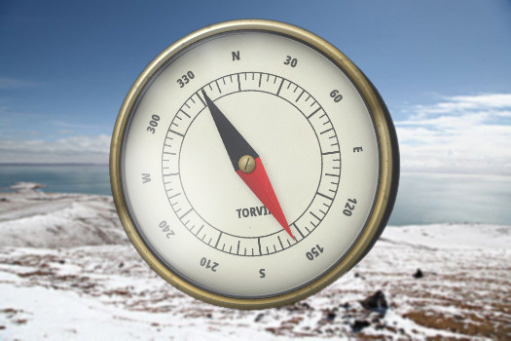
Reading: value=155 unit=°
